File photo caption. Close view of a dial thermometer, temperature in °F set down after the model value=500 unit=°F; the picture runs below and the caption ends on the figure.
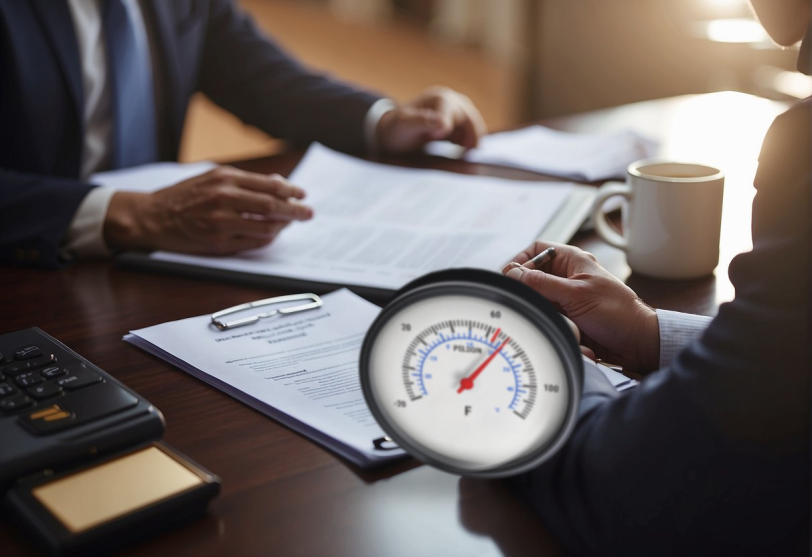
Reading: value=70 unit=°F
